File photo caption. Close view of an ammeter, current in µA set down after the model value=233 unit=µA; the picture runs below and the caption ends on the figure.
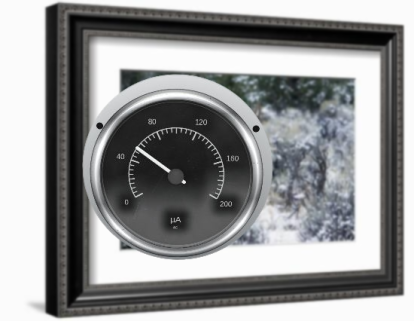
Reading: value=55 unit=µA
